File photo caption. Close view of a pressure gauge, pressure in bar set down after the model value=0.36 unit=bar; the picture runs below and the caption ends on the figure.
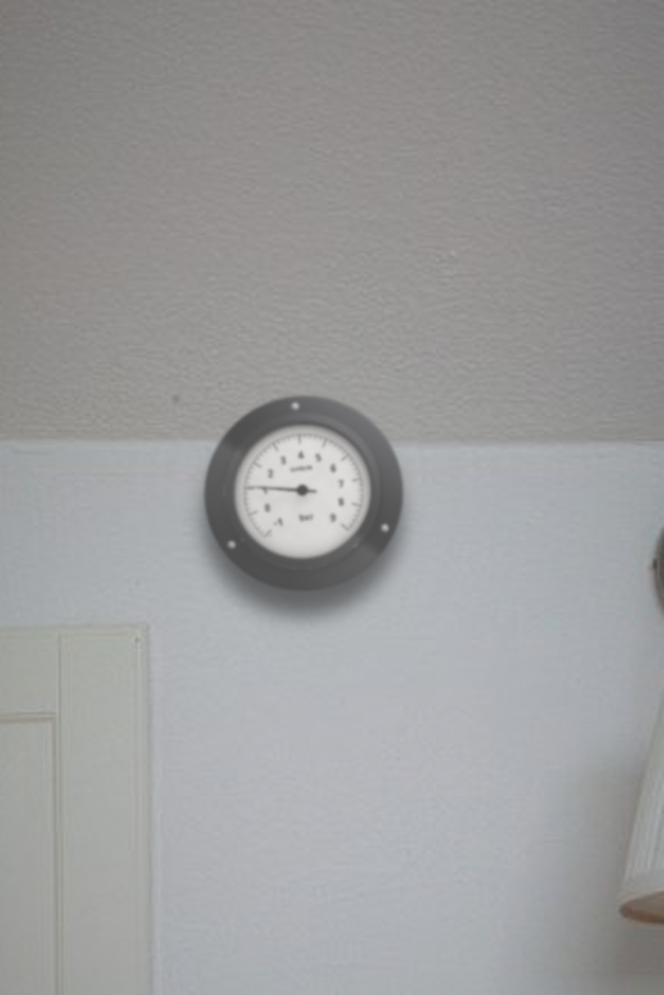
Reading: value=1 unit=bar
